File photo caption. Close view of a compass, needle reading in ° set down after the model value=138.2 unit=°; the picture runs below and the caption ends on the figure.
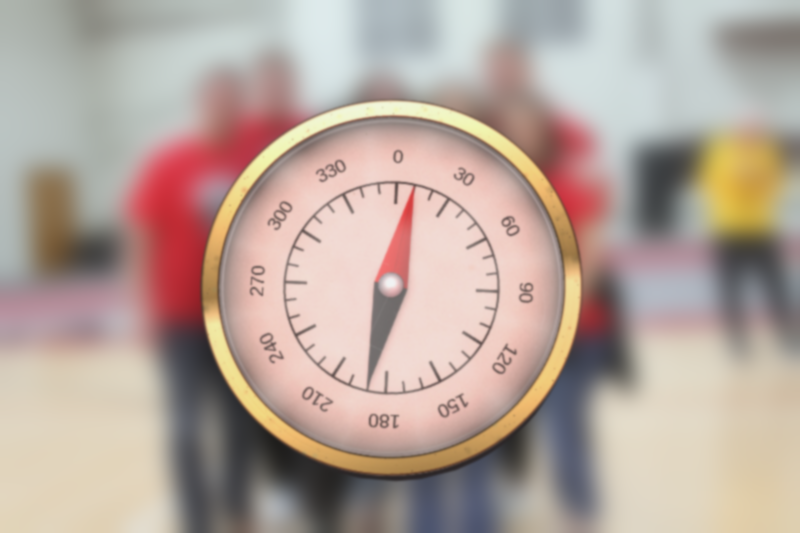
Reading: value=10 unit=°
